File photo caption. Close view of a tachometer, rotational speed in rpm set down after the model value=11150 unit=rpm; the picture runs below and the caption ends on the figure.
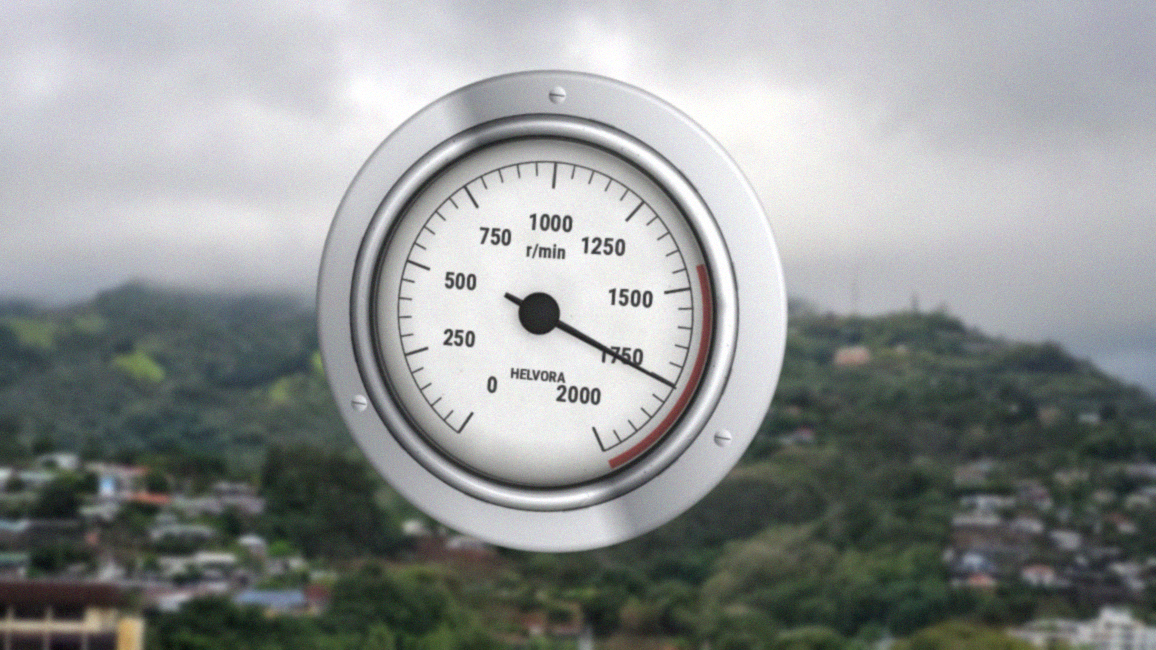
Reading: value=1750 unit=rpm
